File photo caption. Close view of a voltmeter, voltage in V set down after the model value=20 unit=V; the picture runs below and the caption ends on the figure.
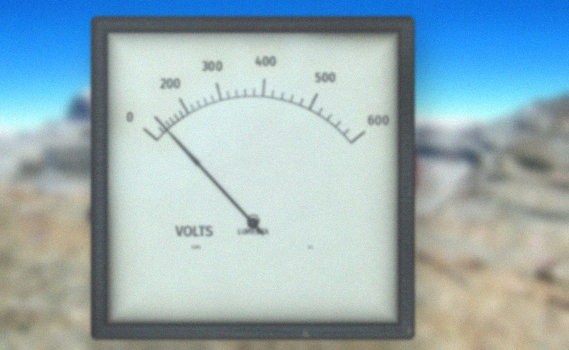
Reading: value=100 unit=V
